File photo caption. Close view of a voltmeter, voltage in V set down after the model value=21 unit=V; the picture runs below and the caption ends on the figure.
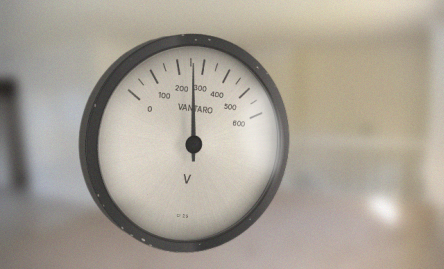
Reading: value=250 unit=V
